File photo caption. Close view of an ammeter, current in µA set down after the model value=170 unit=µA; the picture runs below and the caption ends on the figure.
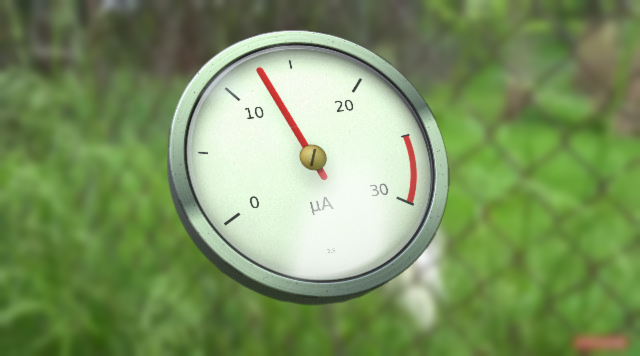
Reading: value=12.5 unit=µA
